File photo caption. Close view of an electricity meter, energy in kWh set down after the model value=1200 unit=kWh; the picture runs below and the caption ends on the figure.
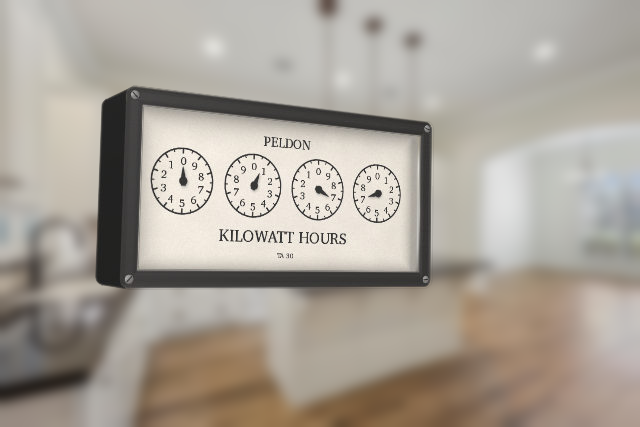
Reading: value=67 unit=kWh
